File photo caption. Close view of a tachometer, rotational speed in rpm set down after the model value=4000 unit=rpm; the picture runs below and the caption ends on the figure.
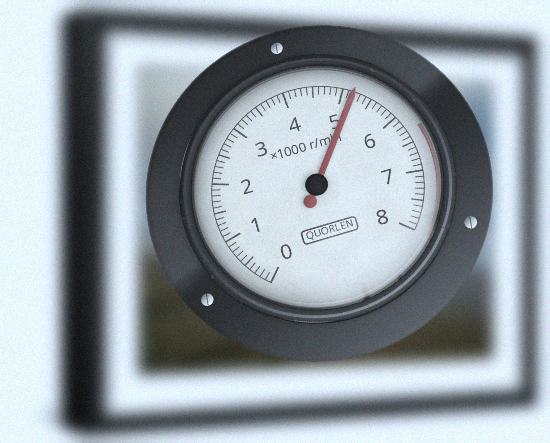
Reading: value=5200 unit=rpm
